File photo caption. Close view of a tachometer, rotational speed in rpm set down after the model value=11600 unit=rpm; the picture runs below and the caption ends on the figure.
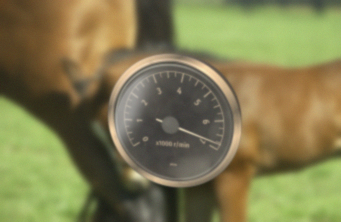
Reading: value=6750 unit=rpm
